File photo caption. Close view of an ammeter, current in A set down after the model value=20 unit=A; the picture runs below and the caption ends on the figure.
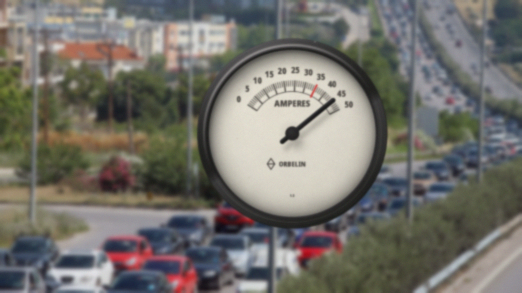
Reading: value=45 unit=A
